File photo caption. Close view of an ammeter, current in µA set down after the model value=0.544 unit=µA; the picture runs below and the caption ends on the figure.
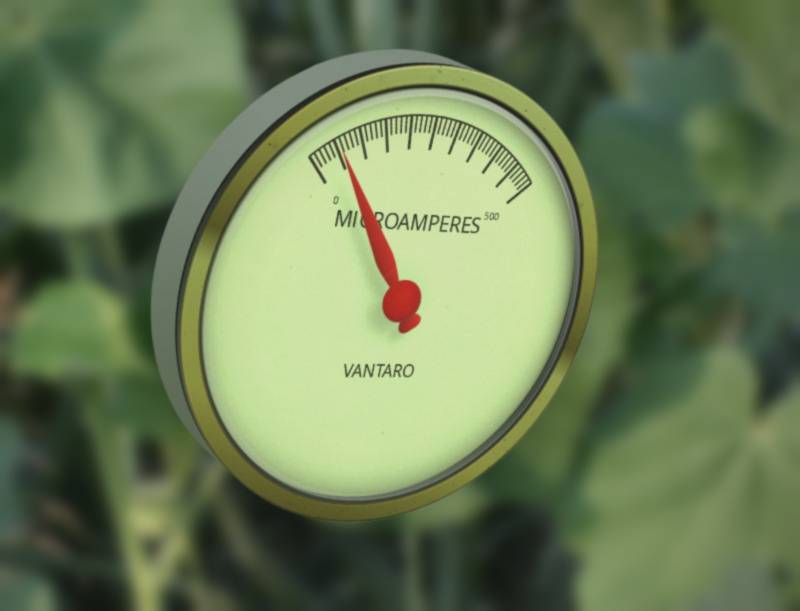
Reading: value=50 unit=µA
